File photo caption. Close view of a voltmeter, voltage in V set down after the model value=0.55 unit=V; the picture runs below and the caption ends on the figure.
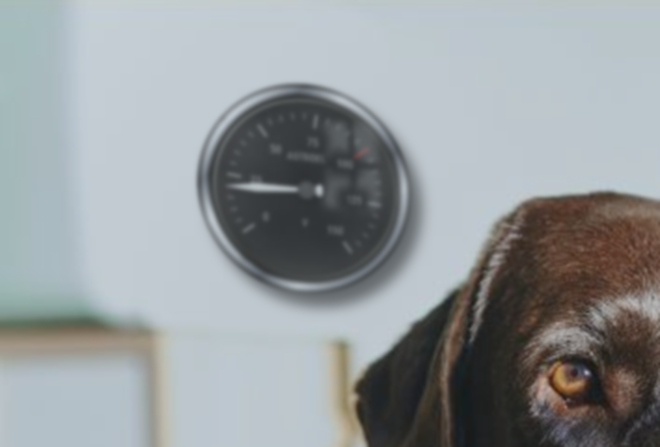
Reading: value=20 unit=V
